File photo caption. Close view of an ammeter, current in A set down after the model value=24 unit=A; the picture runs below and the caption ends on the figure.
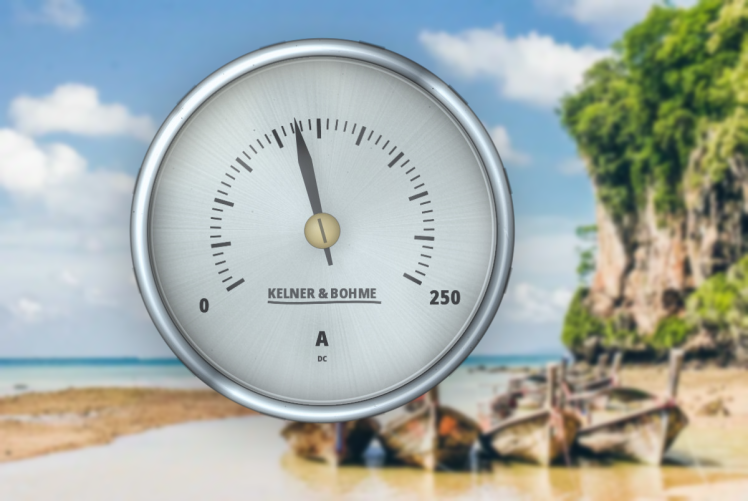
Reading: value=112.5 unit=A
